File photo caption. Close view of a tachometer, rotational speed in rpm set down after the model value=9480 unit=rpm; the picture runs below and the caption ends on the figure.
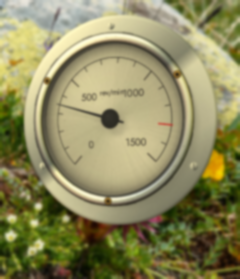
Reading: value=350 unit=rpm
